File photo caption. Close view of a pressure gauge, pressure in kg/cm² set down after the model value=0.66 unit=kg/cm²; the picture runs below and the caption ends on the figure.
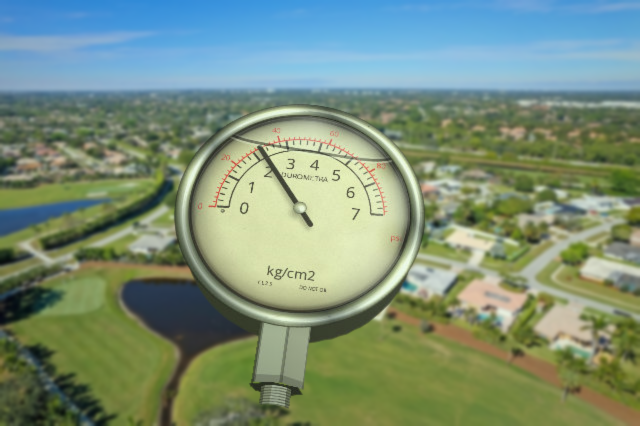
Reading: value=2.2 unit=kg/cm²
